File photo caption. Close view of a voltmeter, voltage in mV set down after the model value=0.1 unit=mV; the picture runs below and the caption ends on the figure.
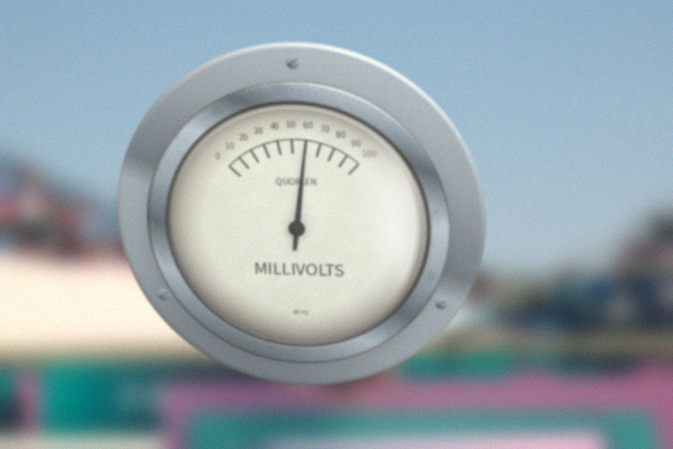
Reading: value=60 unit=mV
